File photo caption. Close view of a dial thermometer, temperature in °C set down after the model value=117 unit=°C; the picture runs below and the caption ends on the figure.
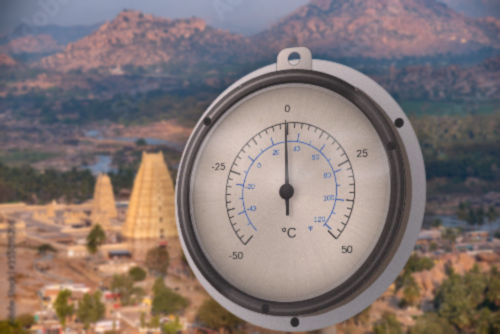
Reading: value=0 unit=°C
